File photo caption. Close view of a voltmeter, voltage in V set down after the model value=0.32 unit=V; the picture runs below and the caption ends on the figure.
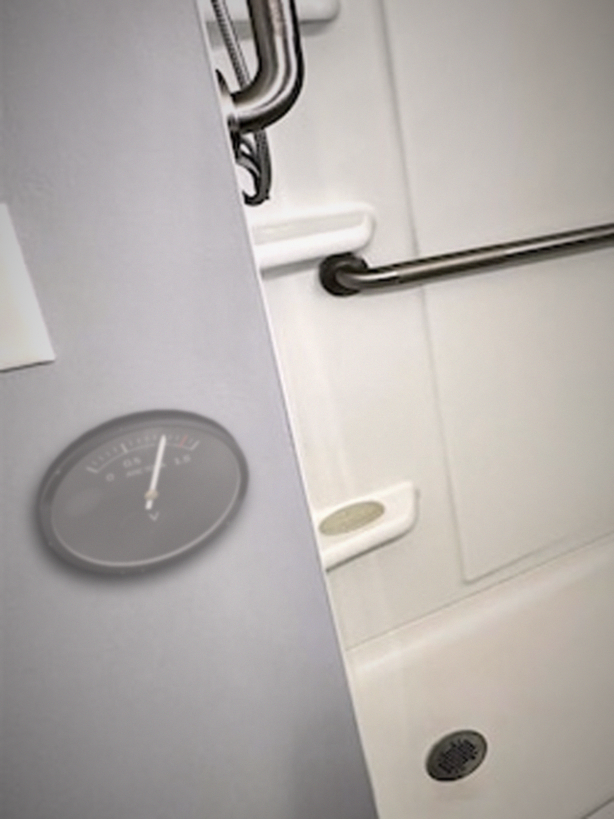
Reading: value=1 unit=V
